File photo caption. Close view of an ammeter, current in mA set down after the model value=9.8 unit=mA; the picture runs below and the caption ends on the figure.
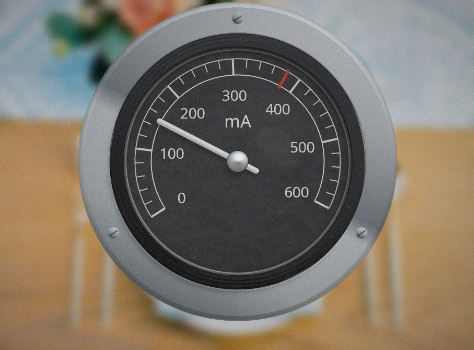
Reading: value=150 unit=mA
